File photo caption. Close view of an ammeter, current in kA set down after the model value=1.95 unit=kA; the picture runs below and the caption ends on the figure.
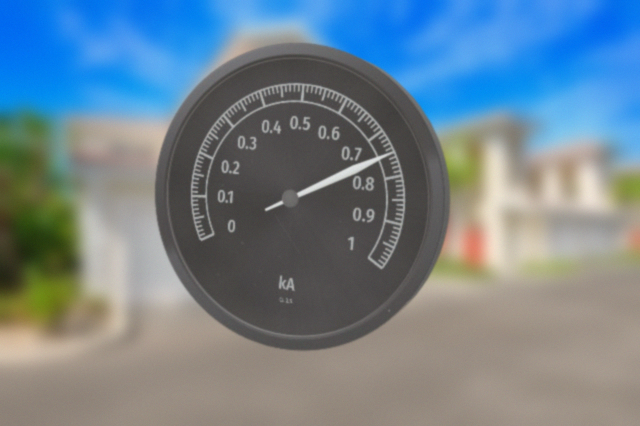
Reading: value=0.75 unit=kA
